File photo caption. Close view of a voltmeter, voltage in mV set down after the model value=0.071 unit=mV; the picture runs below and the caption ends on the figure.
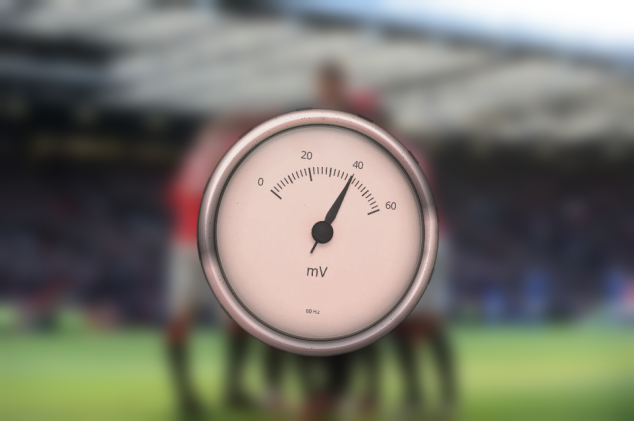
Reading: value=40 unit=mV
